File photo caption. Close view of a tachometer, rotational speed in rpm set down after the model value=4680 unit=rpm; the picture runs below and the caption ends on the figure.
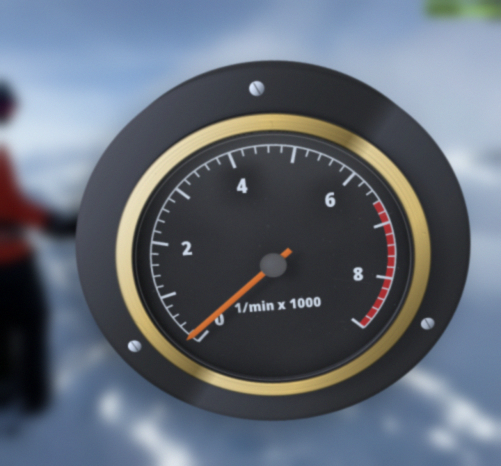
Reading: value=200 unit=rpm
